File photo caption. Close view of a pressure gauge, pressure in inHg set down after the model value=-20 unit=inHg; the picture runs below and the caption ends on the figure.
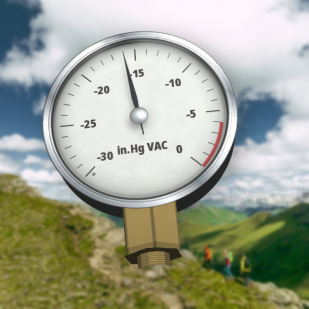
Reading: value=-16 unit=inHg
